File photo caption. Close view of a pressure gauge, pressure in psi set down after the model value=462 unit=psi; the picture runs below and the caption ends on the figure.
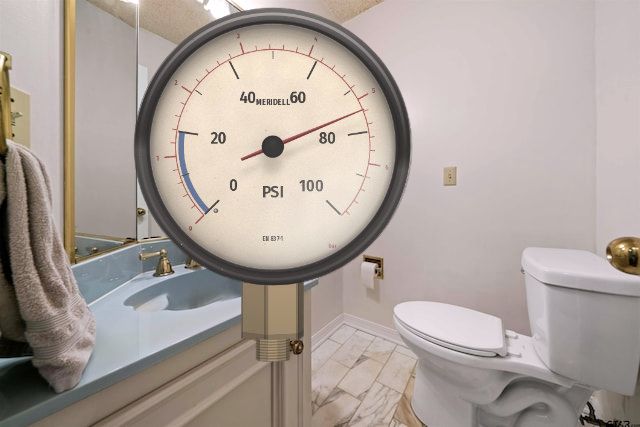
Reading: value=75 unit=psi
